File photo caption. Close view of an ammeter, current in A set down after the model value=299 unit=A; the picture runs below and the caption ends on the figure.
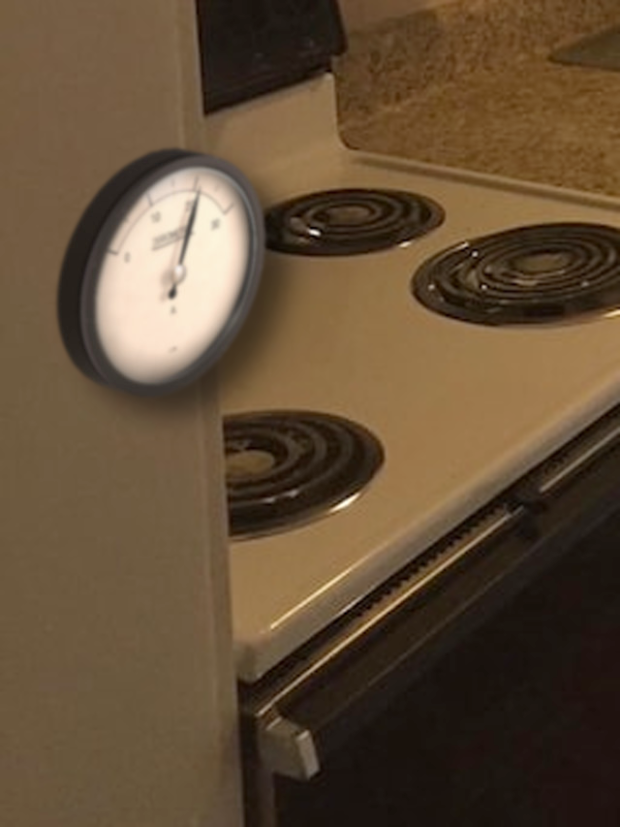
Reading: value=20 unit=A
